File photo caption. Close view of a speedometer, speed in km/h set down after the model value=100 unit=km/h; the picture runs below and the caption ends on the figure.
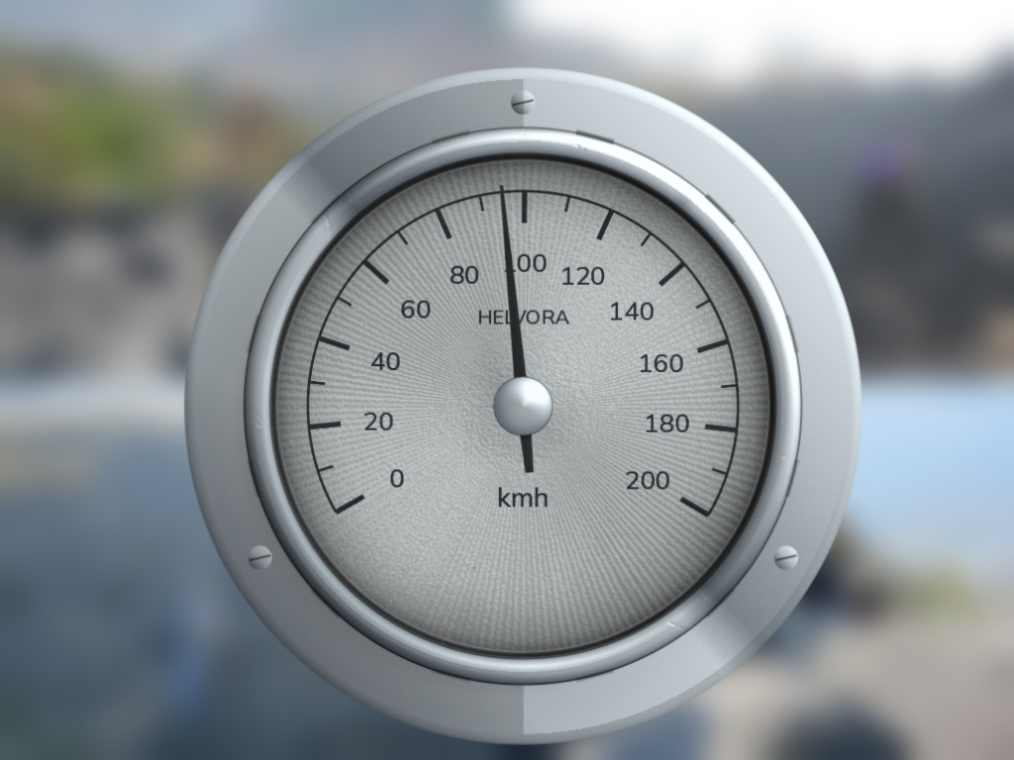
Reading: value=95 unit=km/h
